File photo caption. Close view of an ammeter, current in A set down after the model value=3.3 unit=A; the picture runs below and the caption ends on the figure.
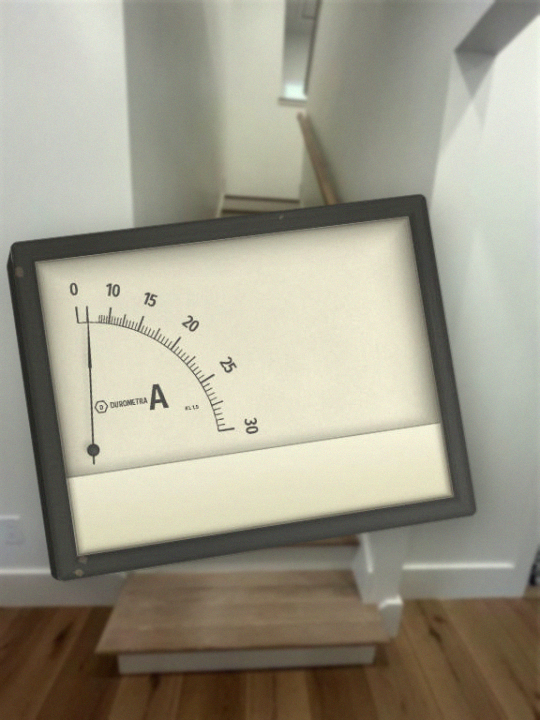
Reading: value=5 unit=A
